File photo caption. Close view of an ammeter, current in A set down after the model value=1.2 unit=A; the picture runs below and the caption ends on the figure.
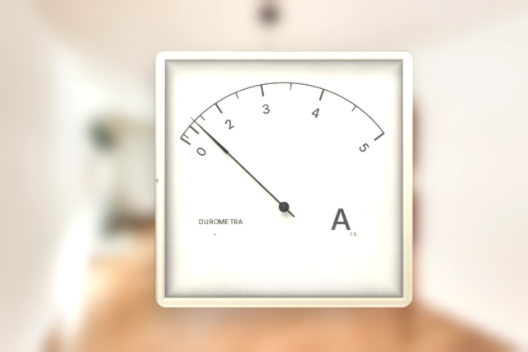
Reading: value=1.25 unit=A
